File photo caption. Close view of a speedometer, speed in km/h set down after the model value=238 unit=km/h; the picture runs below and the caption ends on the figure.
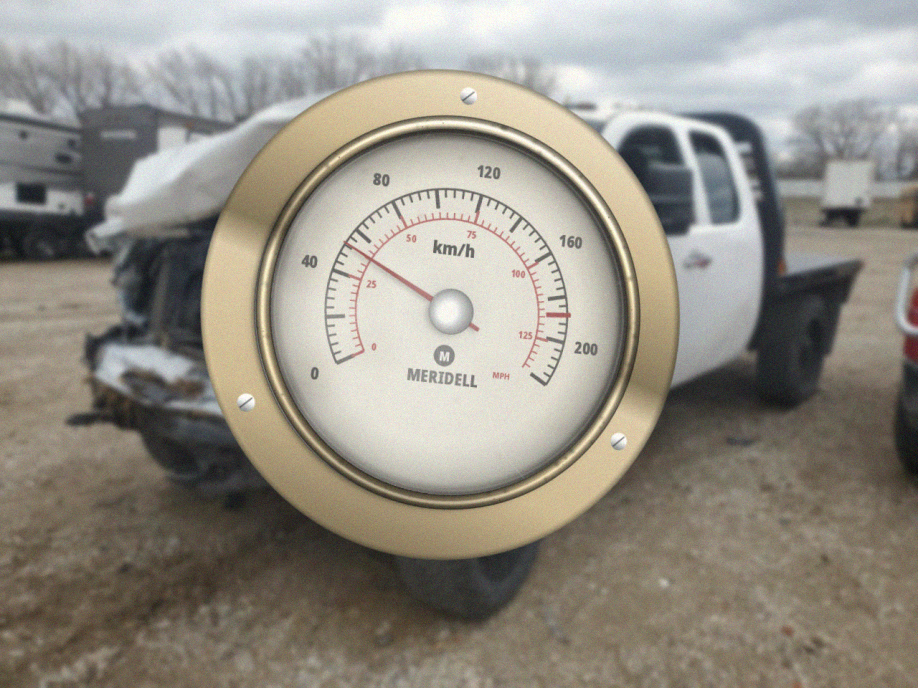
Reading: value=52 unit=km/h
